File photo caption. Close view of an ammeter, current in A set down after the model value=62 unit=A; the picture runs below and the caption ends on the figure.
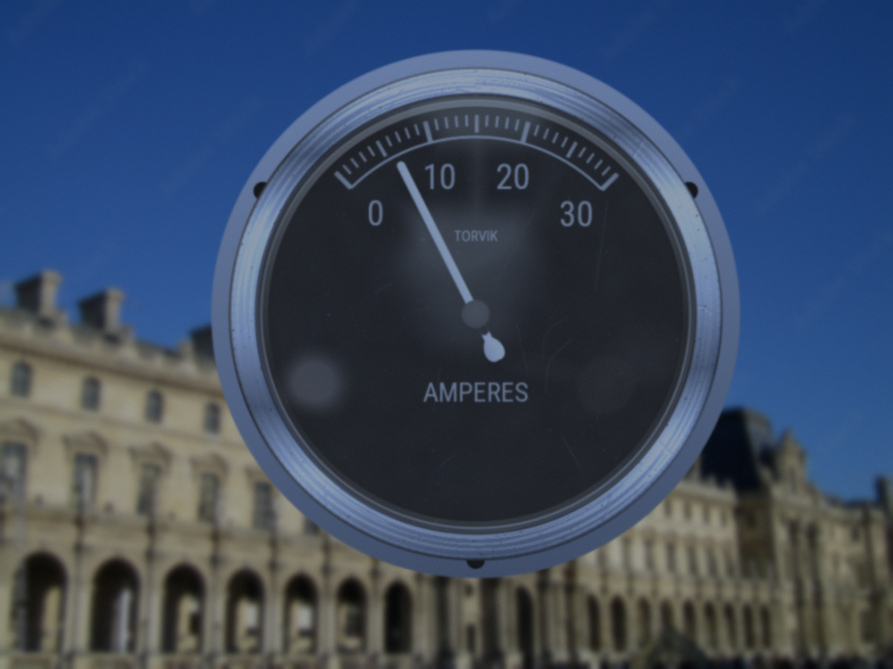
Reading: value=6 unit=A
